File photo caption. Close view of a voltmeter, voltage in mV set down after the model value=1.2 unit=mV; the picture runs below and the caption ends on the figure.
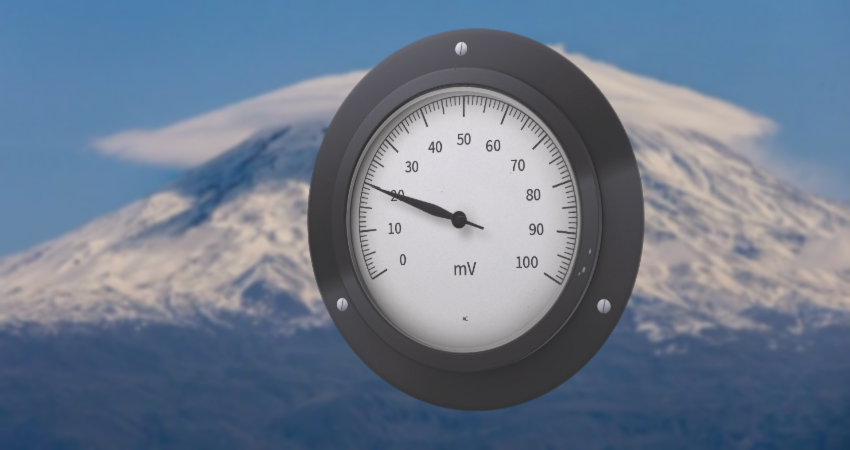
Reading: value=20 unit=mV
